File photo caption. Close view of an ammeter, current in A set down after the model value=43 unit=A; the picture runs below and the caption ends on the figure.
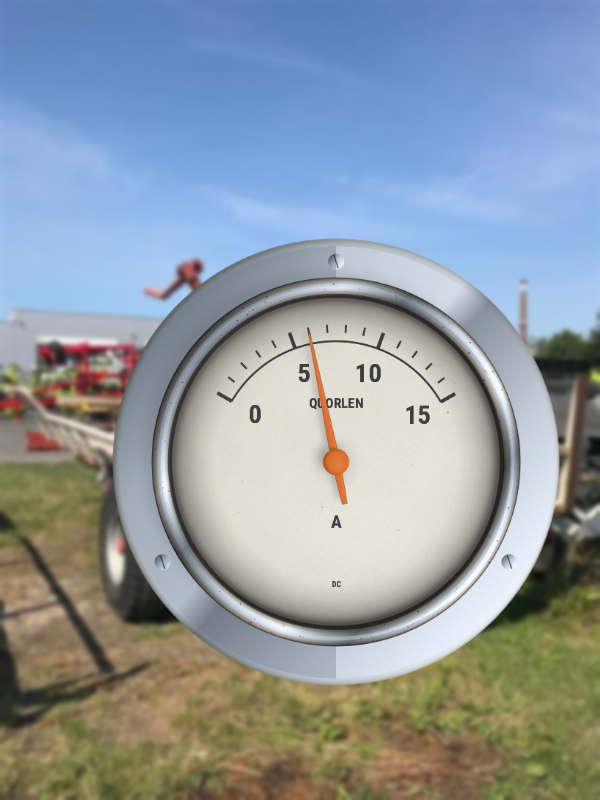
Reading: value=6 unit=A
